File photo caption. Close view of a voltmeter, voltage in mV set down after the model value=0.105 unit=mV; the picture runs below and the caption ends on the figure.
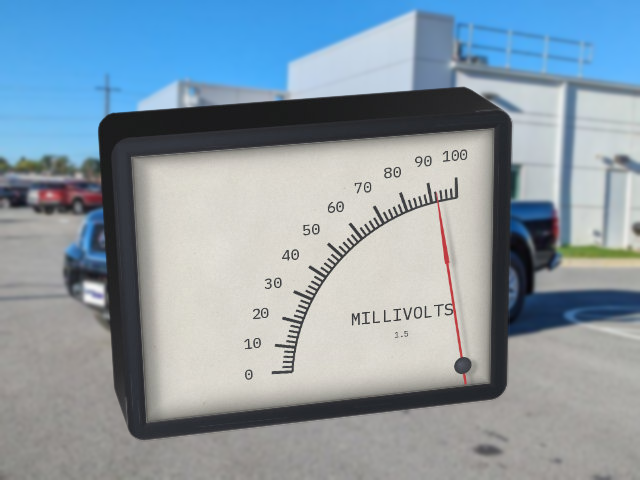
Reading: value=92 unit=mV
